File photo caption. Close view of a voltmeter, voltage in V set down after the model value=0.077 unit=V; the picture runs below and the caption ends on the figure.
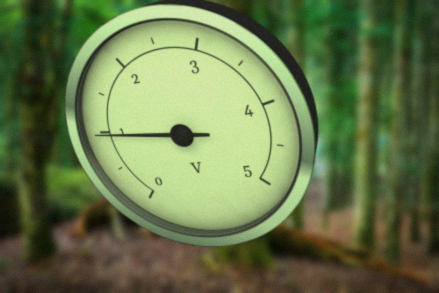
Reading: value=1 unit=V
